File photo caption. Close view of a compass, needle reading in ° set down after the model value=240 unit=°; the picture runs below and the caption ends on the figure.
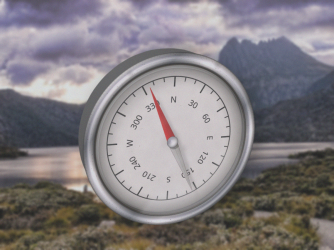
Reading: value=335 unit=°
